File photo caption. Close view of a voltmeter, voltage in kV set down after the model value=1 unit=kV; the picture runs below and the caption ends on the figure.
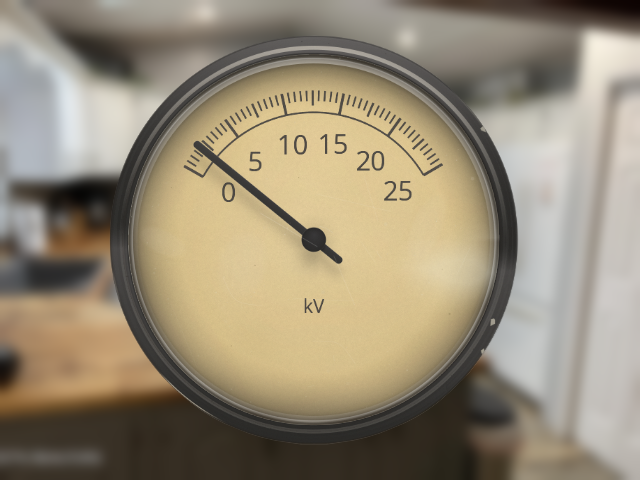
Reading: value=2 unit=kV
